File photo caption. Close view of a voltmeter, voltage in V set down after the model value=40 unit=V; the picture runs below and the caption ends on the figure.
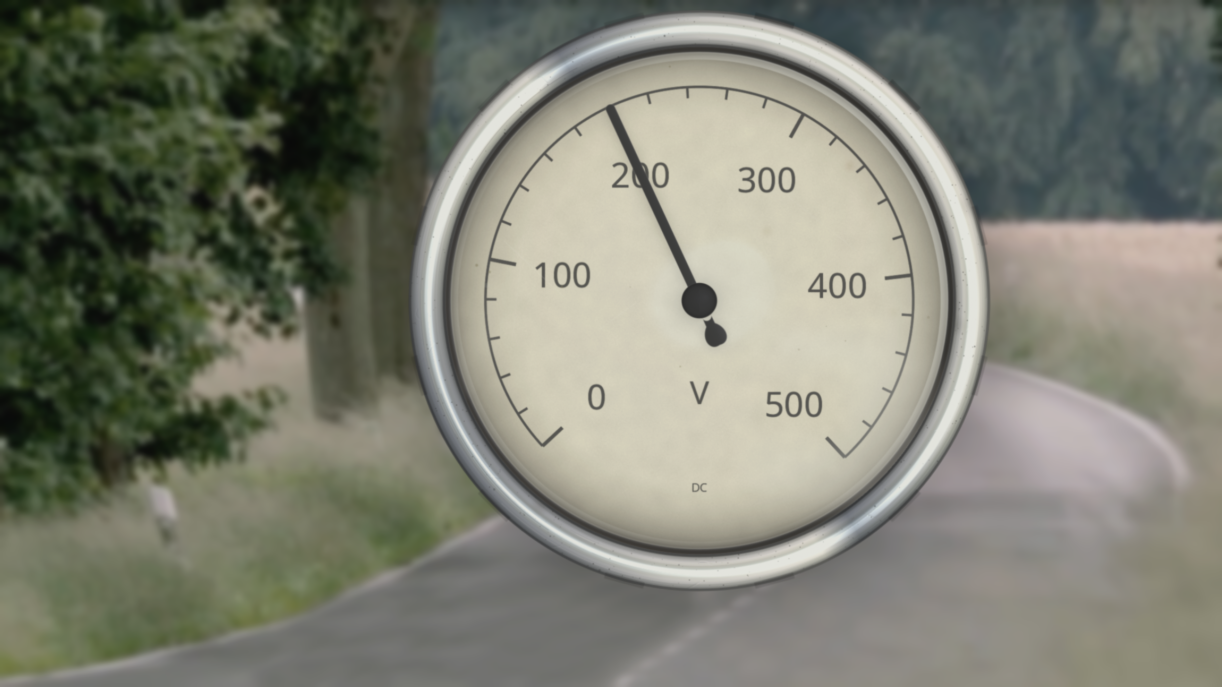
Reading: value=200 unit=V
